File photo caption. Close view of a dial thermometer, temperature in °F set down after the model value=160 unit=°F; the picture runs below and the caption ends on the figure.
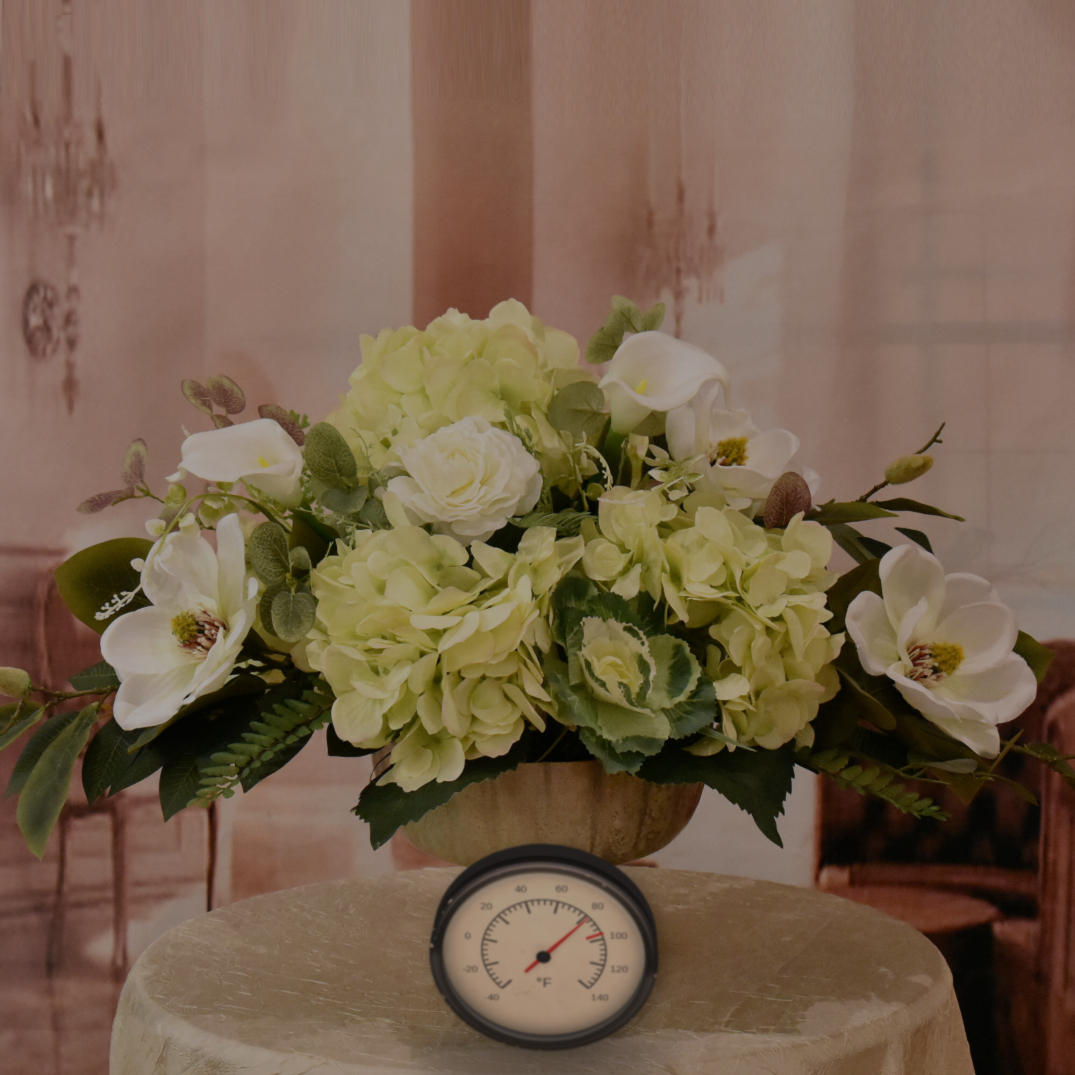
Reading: value=80 unit=°F
